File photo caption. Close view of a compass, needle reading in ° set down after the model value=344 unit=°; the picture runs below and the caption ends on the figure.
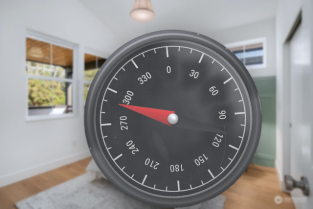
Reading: value=290 unit=°
